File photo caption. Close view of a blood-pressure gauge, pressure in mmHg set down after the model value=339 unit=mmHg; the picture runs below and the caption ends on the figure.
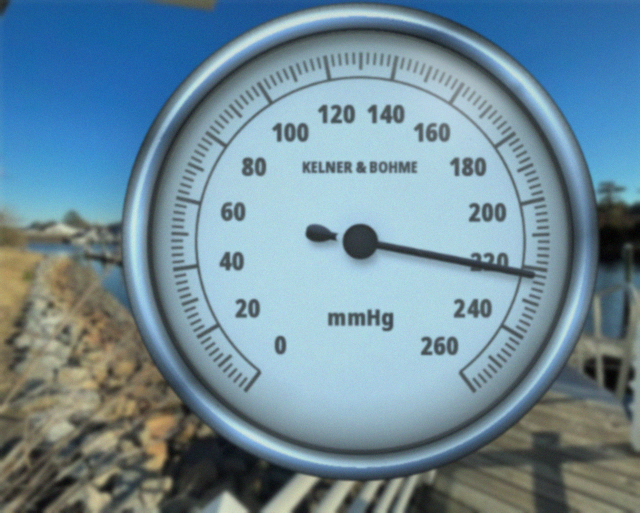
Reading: value=222 unit=mmHg
